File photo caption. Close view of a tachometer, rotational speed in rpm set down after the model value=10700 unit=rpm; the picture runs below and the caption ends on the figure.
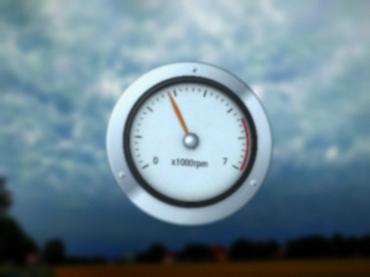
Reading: value=2800 unit=rpm
